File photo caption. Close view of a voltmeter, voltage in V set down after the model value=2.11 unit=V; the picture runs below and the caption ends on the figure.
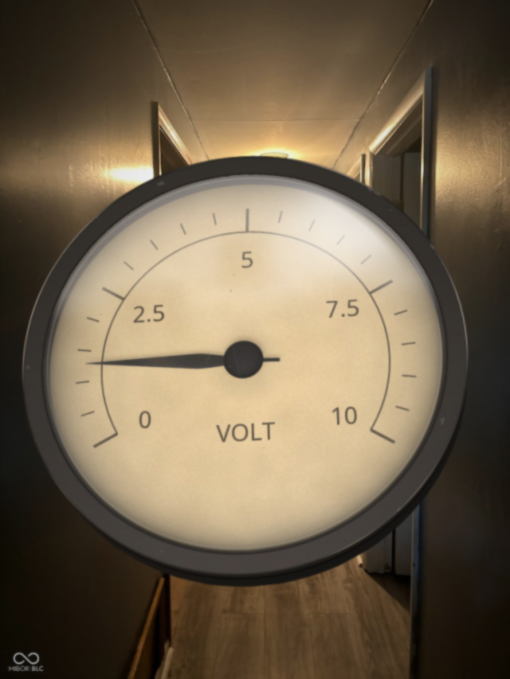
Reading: value=1.25 unit=V
